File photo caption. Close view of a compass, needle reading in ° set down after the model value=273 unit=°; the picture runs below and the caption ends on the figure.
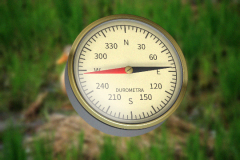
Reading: value=265 unit=°
